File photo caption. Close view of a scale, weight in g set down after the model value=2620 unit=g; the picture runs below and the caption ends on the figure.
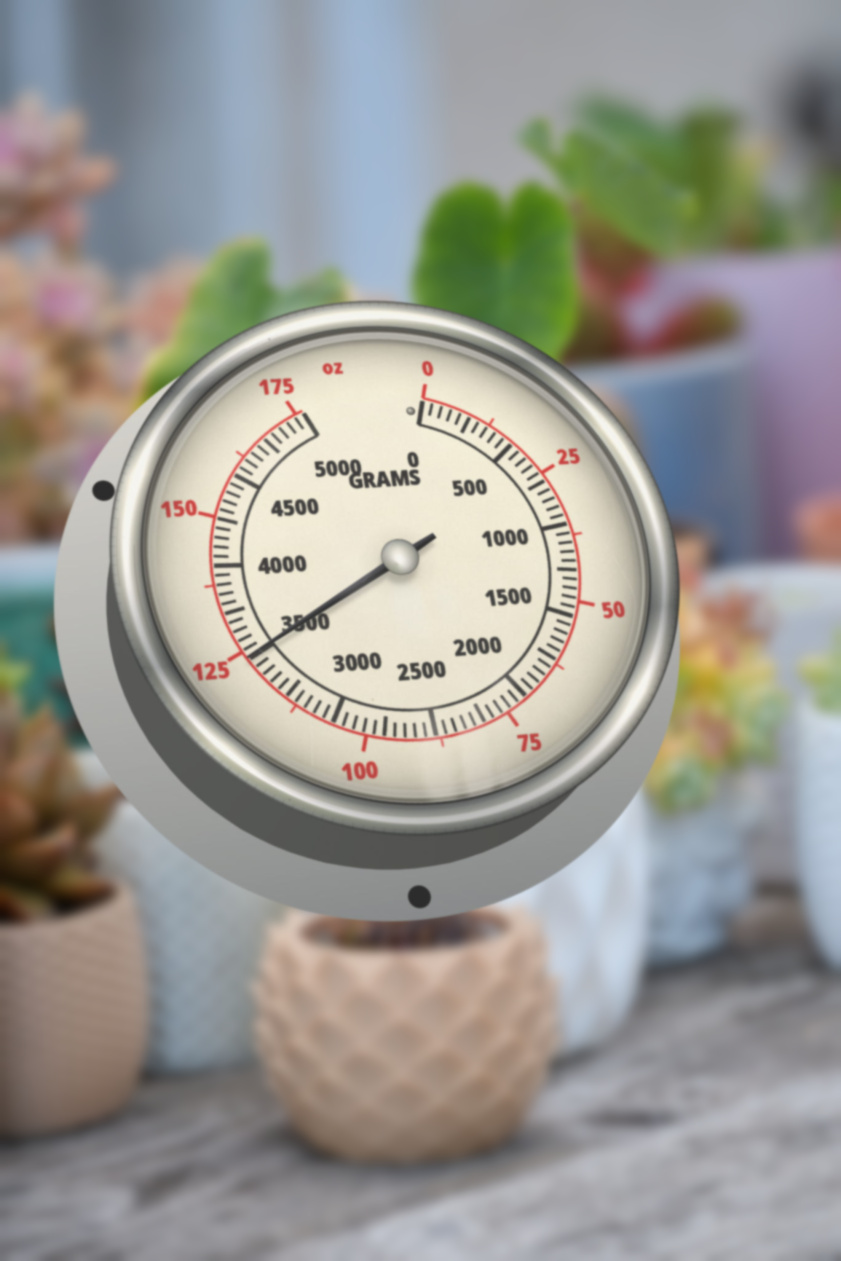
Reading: value=3500 unit=g
